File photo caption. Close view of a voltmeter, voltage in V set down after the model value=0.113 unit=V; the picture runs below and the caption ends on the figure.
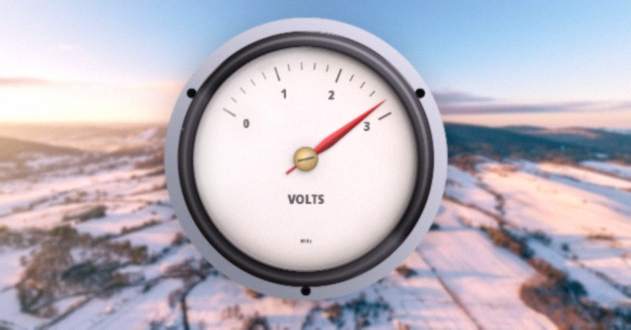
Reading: value=2.8 unit=V
